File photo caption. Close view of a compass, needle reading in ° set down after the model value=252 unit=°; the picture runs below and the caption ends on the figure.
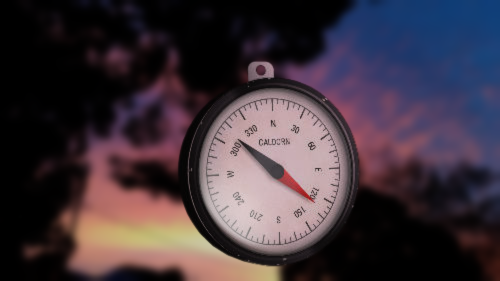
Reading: value=130 unit=°
